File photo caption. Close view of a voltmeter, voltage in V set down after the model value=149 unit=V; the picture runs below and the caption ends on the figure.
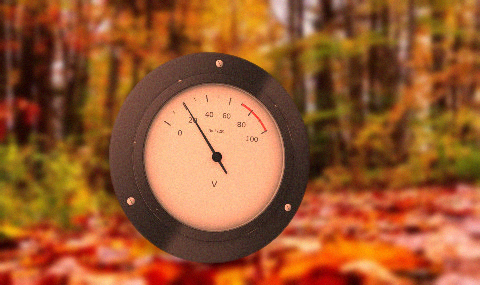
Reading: value=20 unit=V
